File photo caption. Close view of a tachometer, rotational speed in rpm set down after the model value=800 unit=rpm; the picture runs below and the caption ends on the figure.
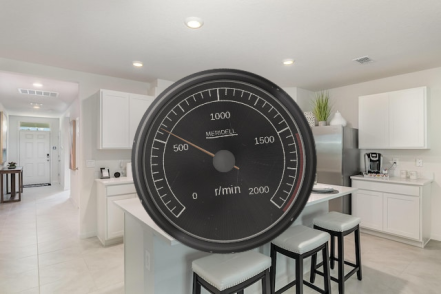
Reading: value=575 unit=rpm
